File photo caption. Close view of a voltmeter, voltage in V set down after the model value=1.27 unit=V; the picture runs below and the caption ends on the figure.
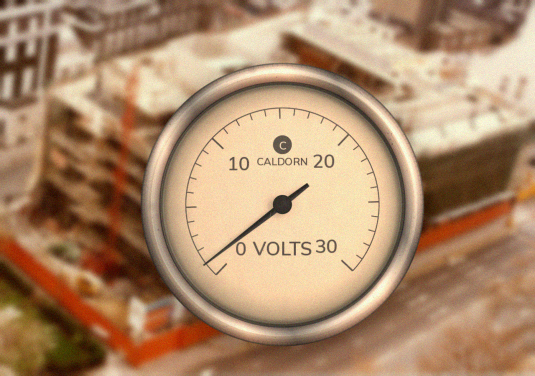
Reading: value=1 unit=V
